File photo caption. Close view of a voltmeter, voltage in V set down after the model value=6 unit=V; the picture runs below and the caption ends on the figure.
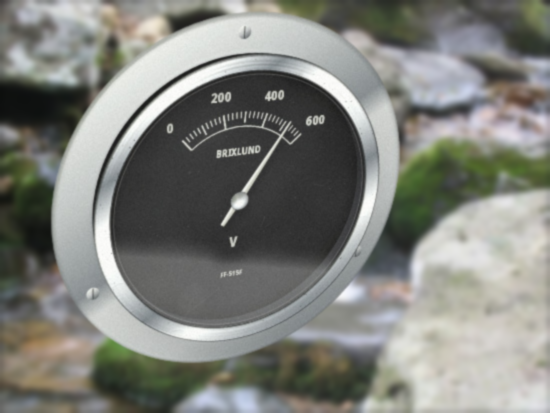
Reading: value=500 unit=V
